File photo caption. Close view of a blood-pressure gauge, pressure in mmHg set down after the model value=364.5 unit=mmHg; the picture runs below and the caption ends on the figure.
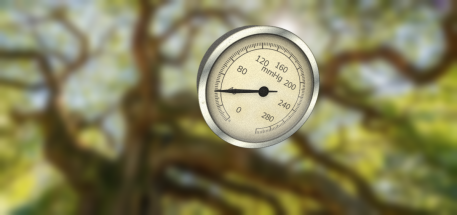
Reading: value=40 unit=mmHg
